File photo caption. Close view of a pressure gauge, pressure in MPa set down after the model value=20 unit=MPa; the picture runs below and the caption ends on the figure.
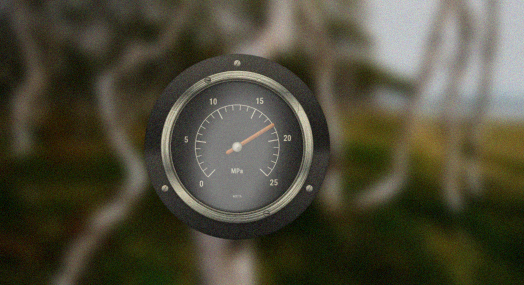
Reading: value=18 unit=MPa
